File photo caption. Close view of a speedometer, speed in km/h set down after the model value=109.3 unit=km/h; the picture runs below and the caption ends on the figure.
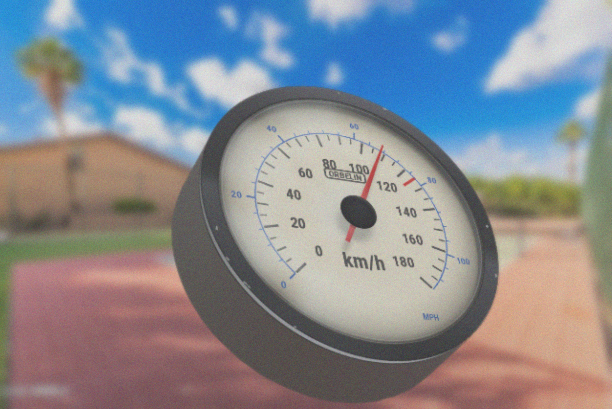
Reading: value=107.5 unit=km/h
